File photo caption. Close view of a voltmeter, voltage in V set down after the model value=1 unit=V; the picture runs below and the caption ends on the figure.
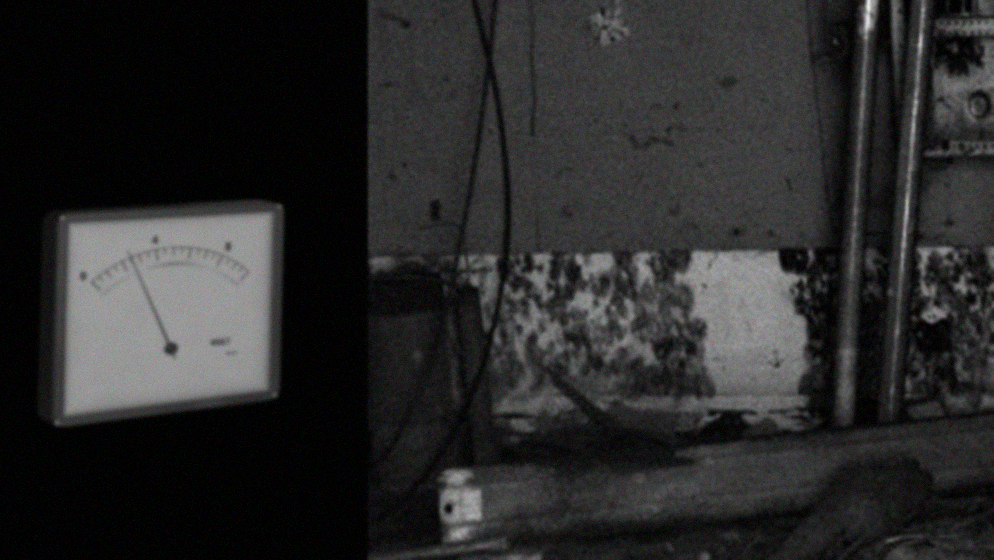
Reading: value=2.5 unit=V
